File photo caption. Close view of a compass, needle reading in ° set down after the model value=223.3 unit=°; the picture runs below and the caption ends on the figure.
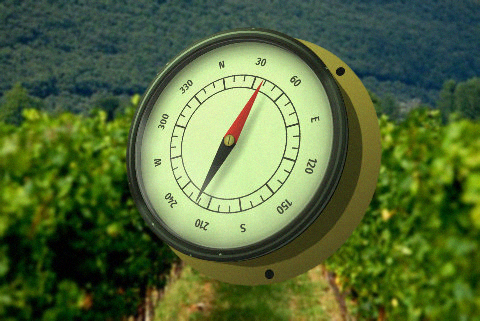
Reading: value=40 unit=°
